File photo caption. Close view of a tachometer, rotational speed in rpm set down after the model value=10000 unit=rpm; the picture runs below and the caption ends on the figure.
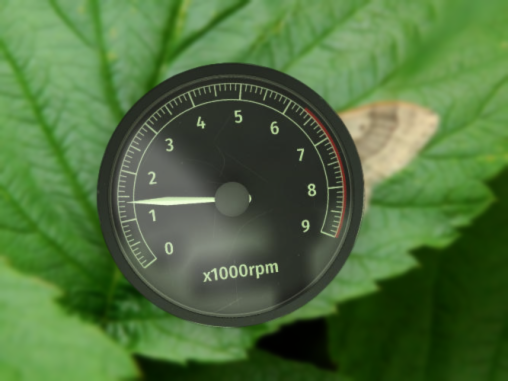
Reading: value=1400 unit=rpm
